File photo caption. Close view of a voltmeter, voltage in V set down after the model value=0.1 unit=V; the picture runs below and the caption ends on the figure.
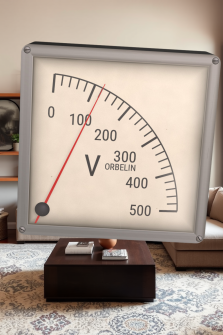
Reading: value=120 unit=V
